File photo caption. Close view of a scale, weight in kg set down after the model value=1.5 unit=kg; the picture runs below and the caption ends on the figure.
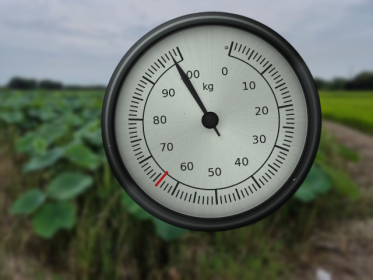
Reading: value=98 unit=kg
